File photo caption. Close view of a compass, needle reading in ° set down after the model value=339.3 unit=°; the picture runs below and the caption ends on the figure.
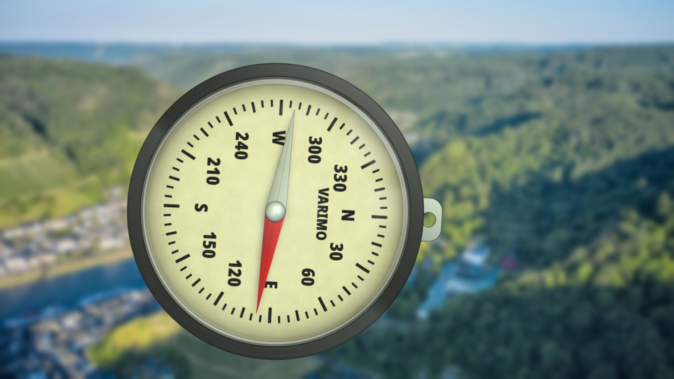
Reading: value=97.5 unit=°
